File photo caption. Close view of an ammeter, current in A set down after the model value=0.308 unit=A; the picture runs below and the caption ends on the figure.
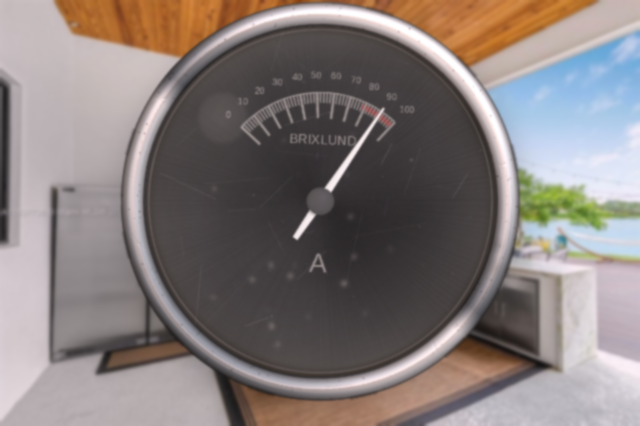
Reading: value=90 unit=A
